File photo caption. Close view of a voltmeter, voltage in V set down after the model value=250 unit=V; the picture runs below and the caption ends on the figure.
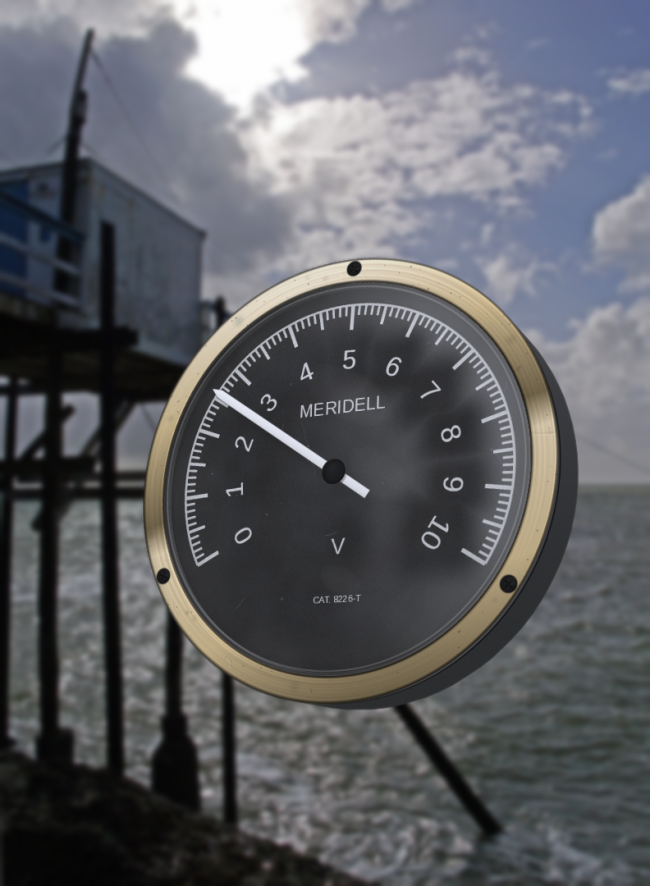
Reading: value=2.6 unit=V
